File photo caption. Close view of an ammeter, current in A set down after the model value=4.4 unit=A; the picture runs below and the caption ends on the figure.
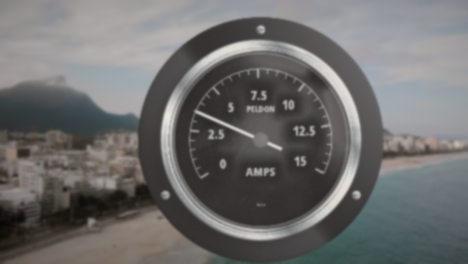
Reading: value=3.5 unit=A
